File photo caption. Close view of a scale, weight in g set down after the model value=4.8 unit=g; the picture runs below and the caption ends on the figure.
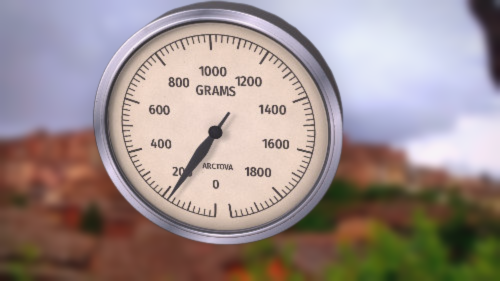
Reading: value=180 unit=g
